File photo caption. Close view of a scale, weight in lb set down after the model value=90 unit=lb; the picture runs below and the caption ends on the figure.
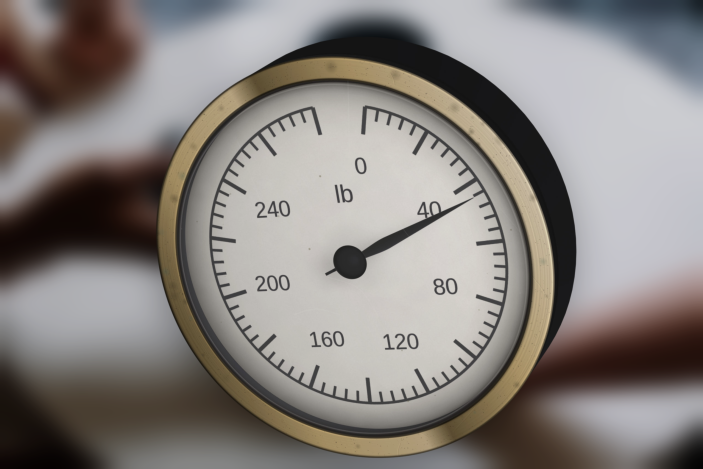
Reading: value=44 unit=lb
